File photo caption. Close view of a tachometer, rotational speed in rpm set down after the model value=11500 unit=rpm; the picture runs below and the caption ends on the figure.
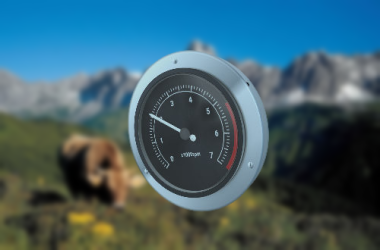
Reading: value=2000 unit=rpm
